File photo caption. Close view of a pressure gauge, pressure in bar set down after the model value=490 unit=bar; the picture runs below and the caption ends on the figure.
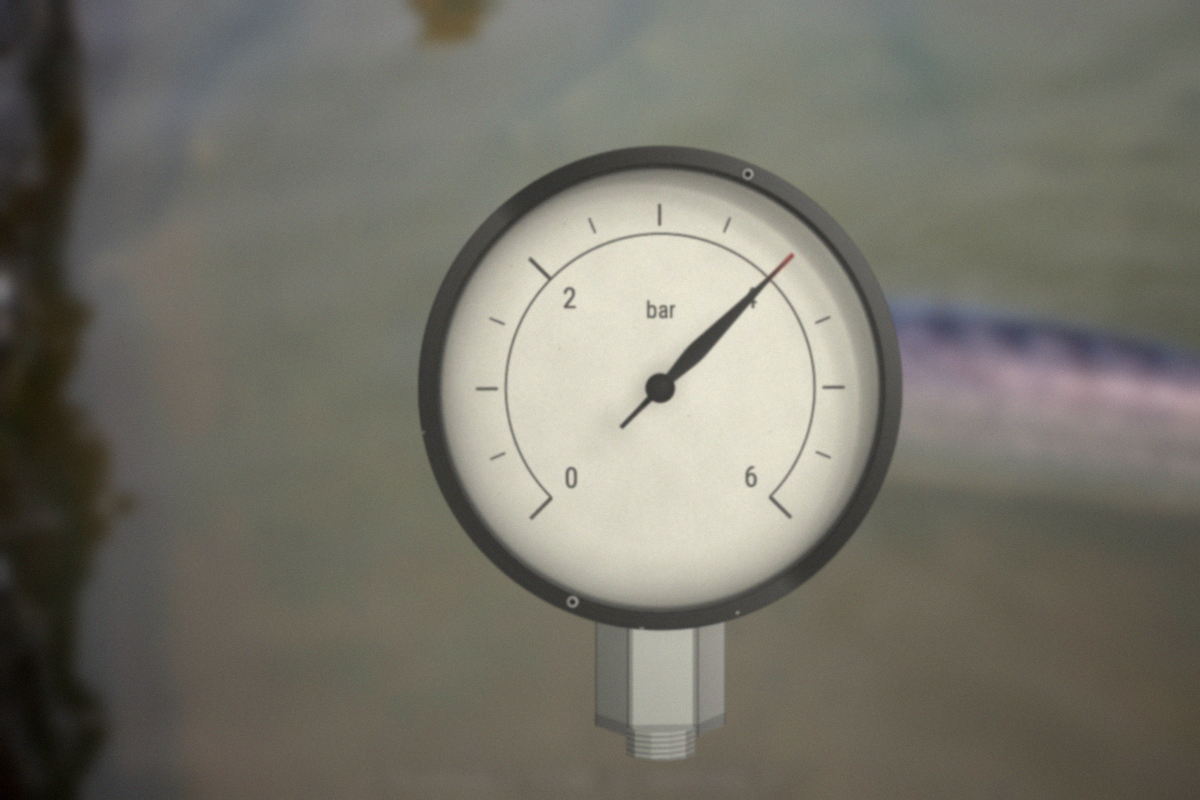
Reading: value=4 unit=bar
